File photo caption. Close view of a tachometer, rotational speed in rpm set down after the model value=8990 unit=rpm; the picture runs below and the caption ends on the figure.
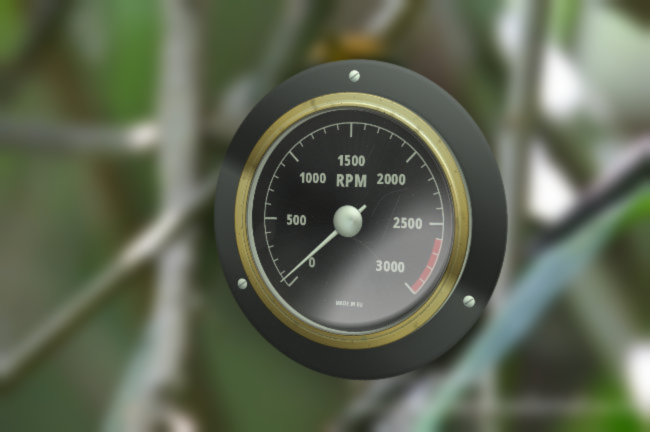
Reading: value=50 unit=rpm
